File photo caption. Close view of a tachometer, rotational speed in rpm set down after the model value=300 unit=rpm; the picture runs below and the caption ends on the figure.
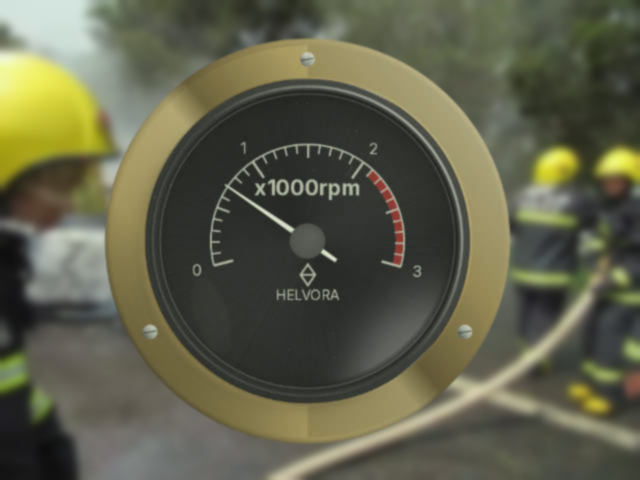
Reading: value=700 unit=rpm
